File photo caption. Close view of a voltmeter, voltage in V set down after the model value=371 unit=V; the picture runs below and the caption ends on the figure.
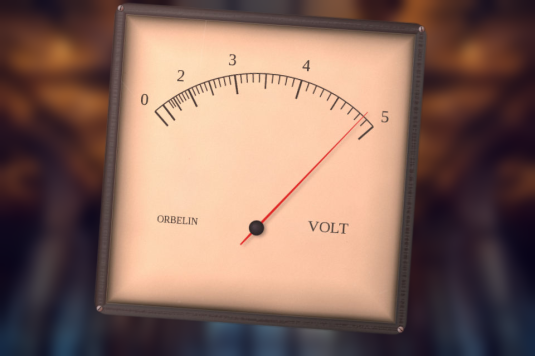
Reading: value=4.85 unit=V
